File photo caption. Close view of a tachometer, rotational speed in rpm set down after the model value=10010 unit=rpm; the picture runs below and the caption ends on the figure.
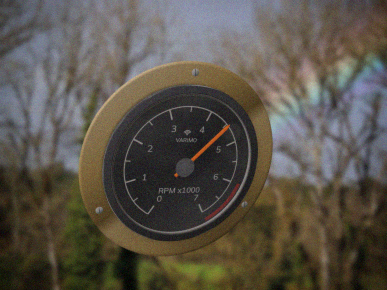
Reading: value=4500 unit=rpm
